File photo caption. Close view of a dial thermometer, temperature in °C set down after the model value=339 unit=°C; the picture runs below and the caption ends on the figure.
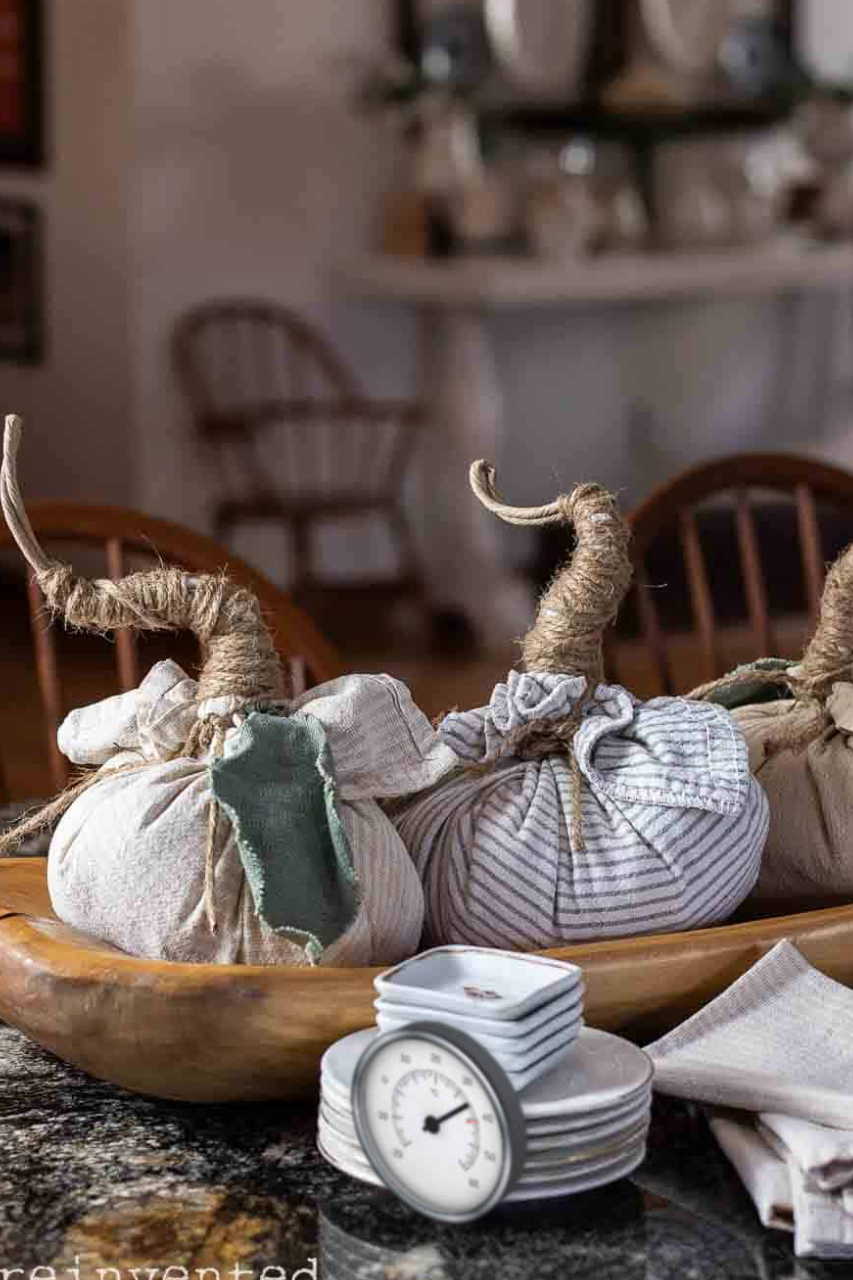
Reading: value=35 unit=°C
